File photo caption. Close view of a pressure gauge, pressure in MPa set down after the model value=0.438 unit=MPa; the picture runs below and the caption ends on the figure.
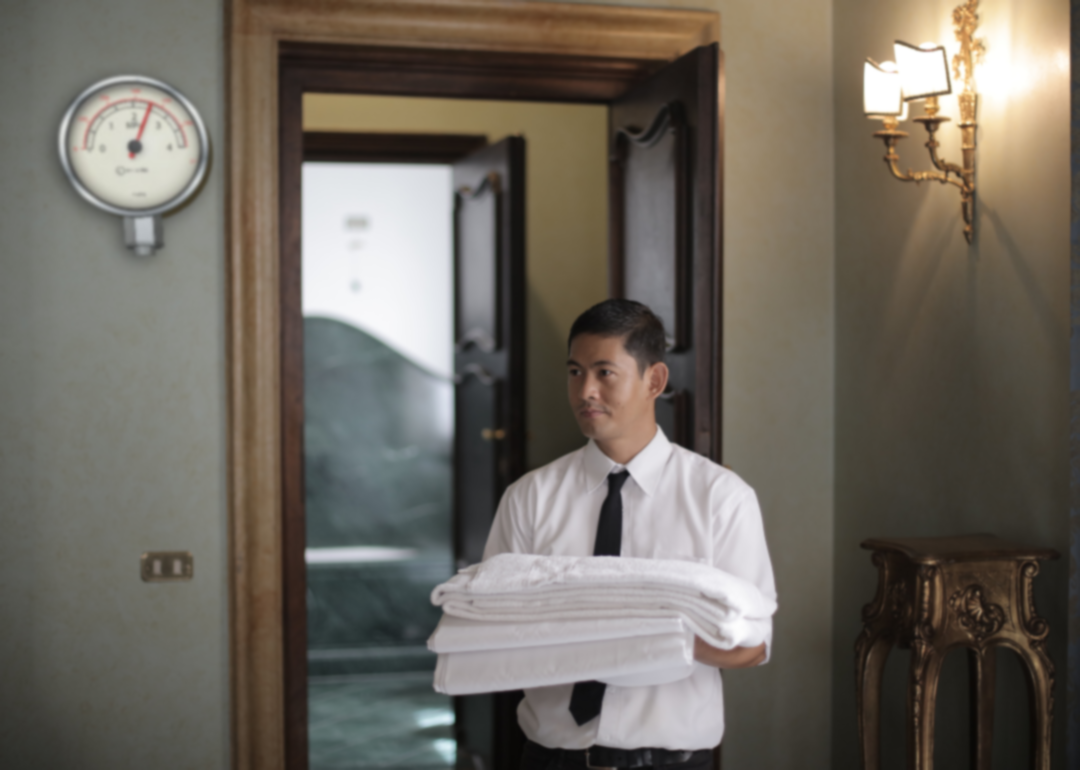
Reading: value=2.5 unit=MPa
